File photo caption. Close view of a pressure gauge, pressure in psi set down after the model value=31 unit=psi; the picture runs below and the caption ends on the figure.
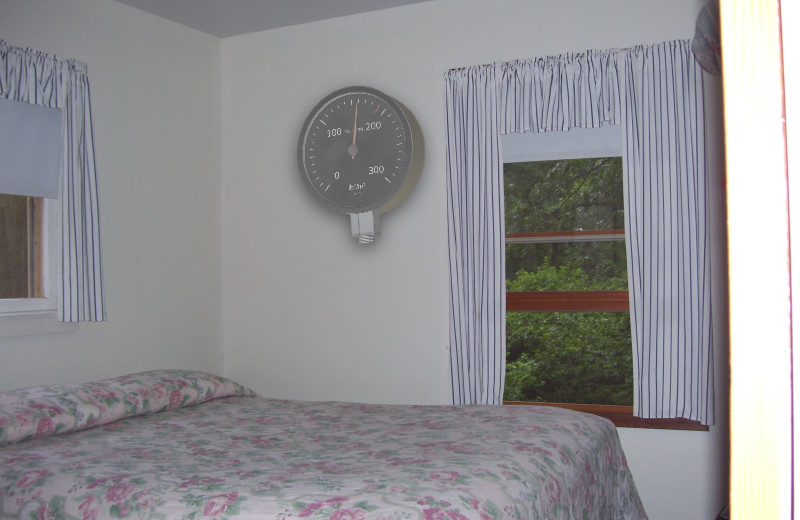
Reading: value=160 unit=psi
